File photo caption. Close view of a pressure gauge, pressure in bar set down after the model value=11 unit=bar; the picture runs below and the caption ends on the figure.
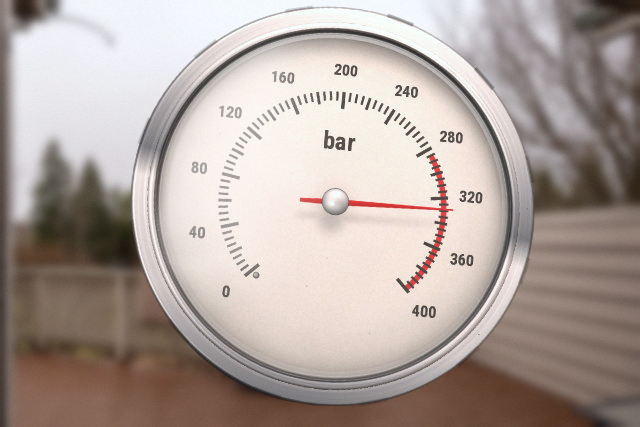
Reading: value=330 unit=bar
